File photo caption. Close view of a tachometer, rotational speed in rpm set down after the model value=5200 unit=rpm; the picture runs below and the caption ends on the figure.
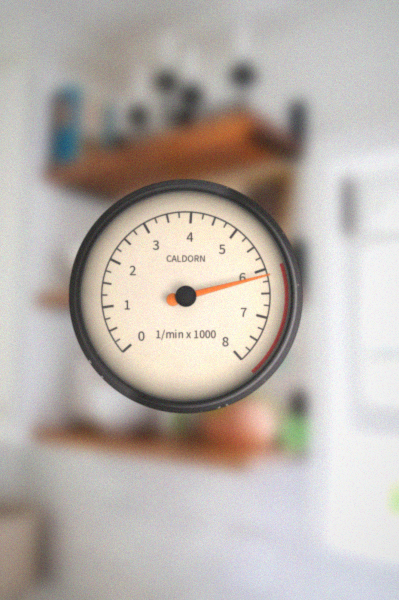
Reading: value=6125 unit=rpm
